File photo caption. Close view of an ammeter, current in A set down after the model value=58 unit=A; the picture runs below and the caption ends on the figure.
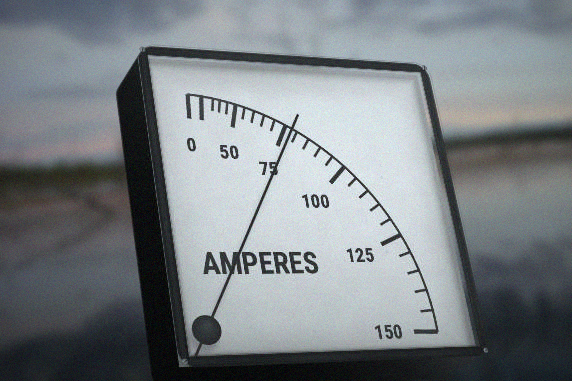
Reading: value=77.5 unit=A
